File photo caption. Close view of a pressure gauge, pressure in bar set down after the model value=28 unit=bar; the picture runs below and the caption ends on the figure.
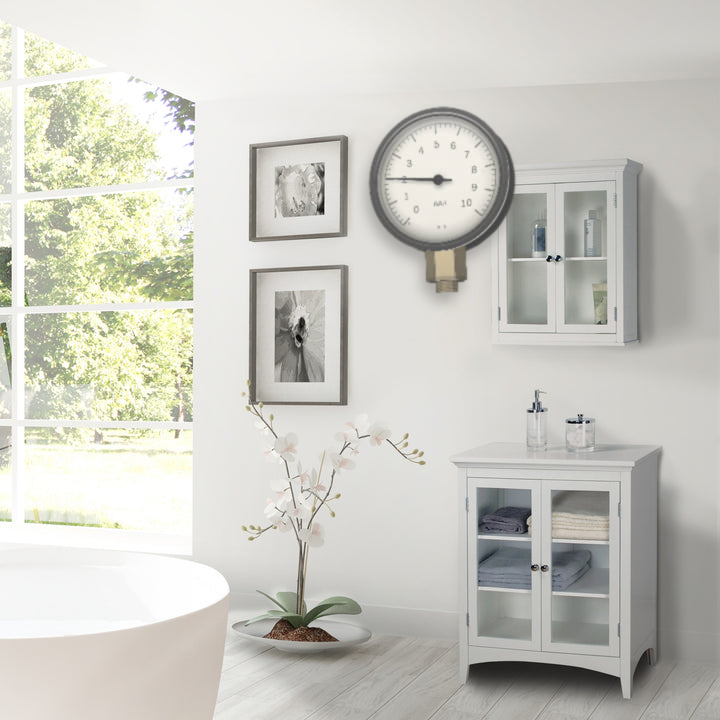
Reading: value=2 unit=bar
